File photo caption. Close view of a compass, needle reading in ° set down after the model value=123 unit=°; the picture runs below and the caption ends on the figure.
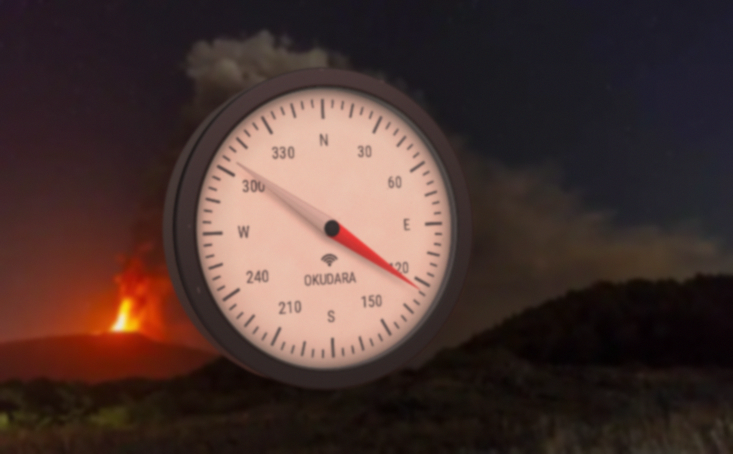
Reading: value=125 unit=°
